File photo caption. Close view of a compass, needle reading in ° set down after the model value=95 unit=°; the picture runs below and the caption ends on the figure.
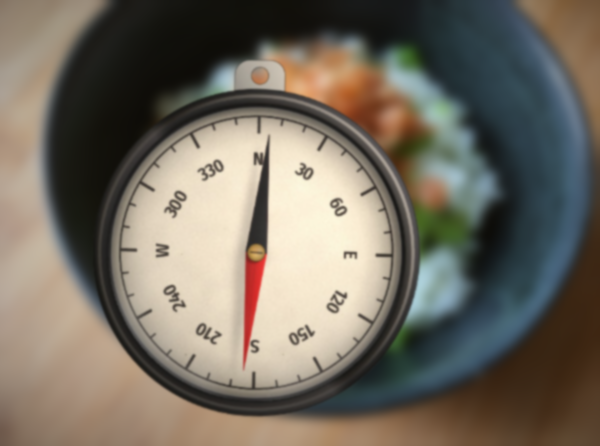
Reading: value=185 unit=°
